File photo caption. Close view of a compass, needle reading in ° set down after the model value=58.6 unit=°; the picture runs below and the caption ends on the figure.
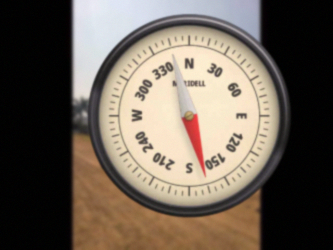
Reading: value=165 unit=°
